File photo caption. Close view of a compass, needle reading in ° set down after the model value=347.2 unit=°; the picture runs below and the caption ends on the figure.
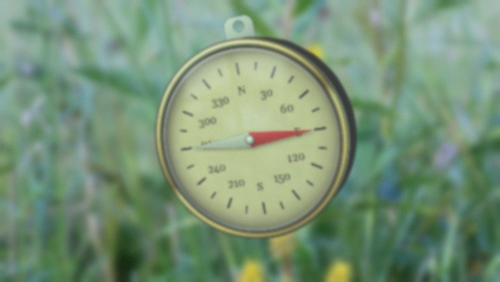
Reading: value=90 unit=°
